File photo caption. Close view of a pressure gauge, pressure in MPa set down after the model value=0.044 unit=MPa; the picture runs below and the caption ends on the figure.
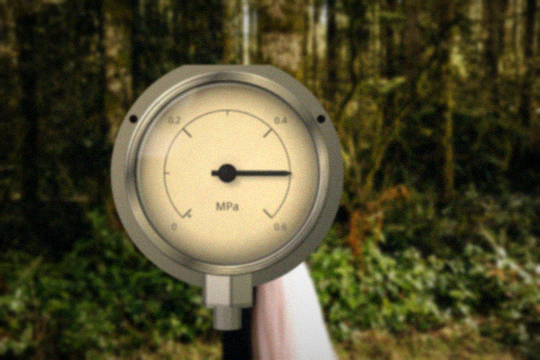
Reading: value=0.5 unit=MPa
